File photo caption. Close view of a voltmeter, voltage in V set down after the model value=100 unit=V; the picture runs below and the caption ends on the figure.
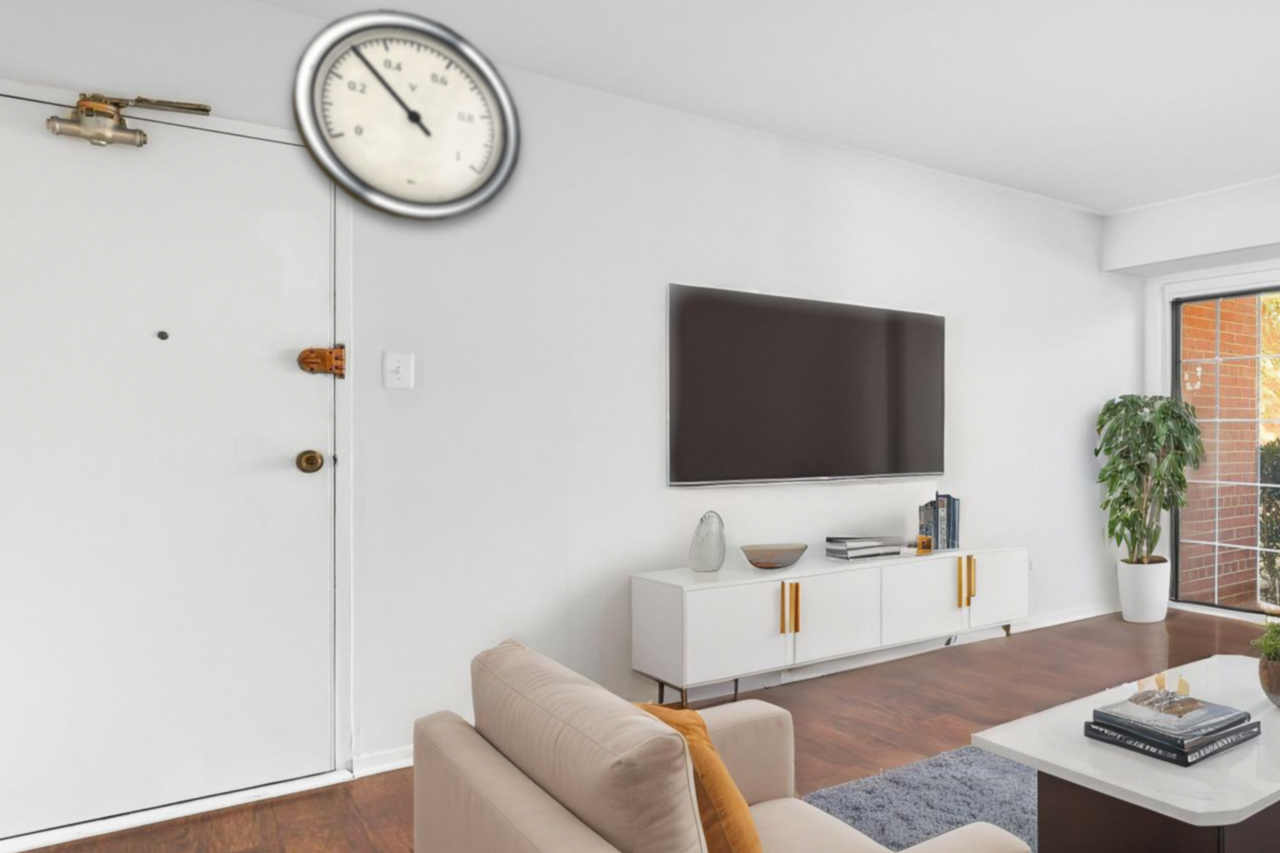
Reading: value=0.3 unit=V
